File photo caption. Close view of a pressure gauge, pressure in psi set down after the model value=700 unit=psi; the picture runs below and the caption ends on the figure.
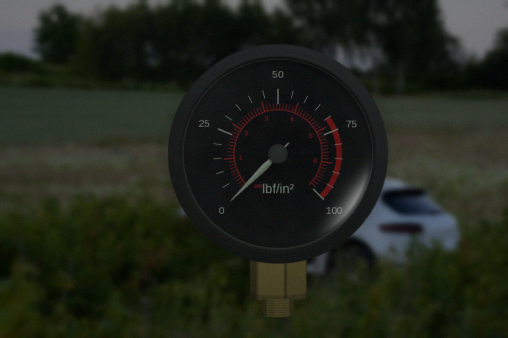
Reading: value=0 unit=psi
